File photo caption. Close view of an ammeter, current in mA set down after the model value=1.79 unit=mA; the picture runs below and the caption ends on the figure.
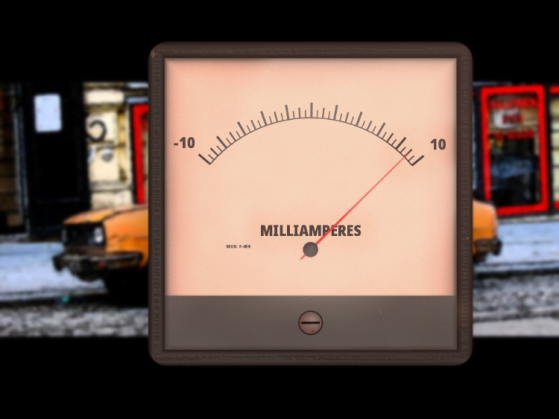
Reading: value=9 unit=mA
